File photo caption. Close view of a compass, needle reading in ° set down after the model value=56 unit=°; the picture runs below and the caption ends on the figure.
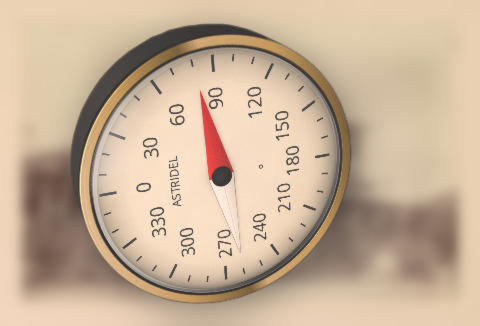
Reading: value=80 unit=°
